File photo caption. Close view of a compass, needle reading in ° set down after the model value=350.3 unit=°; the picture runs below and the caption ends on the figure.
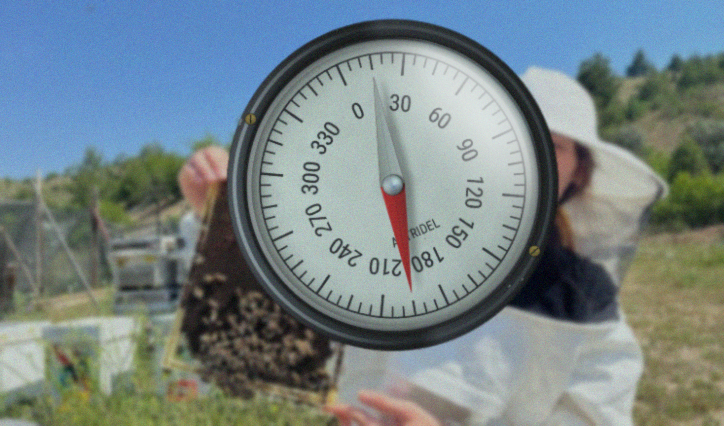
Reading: value=195 unit=°
